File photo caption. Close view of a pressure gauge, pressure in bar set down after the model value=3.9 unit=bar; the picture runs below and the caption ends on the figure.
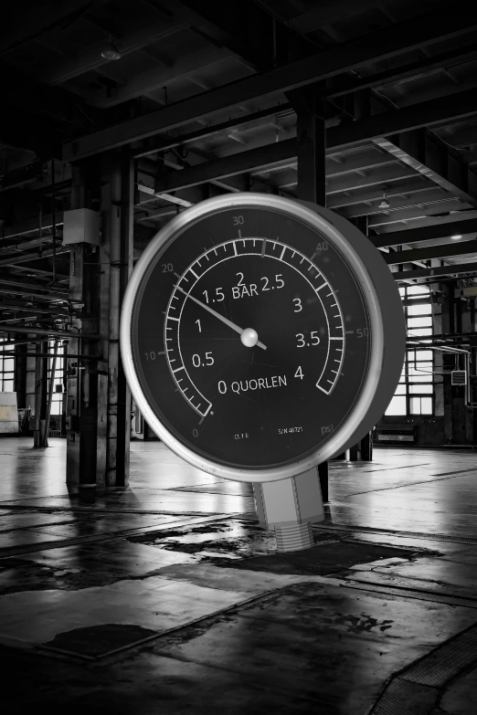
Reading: value=1.3 unit=bar
